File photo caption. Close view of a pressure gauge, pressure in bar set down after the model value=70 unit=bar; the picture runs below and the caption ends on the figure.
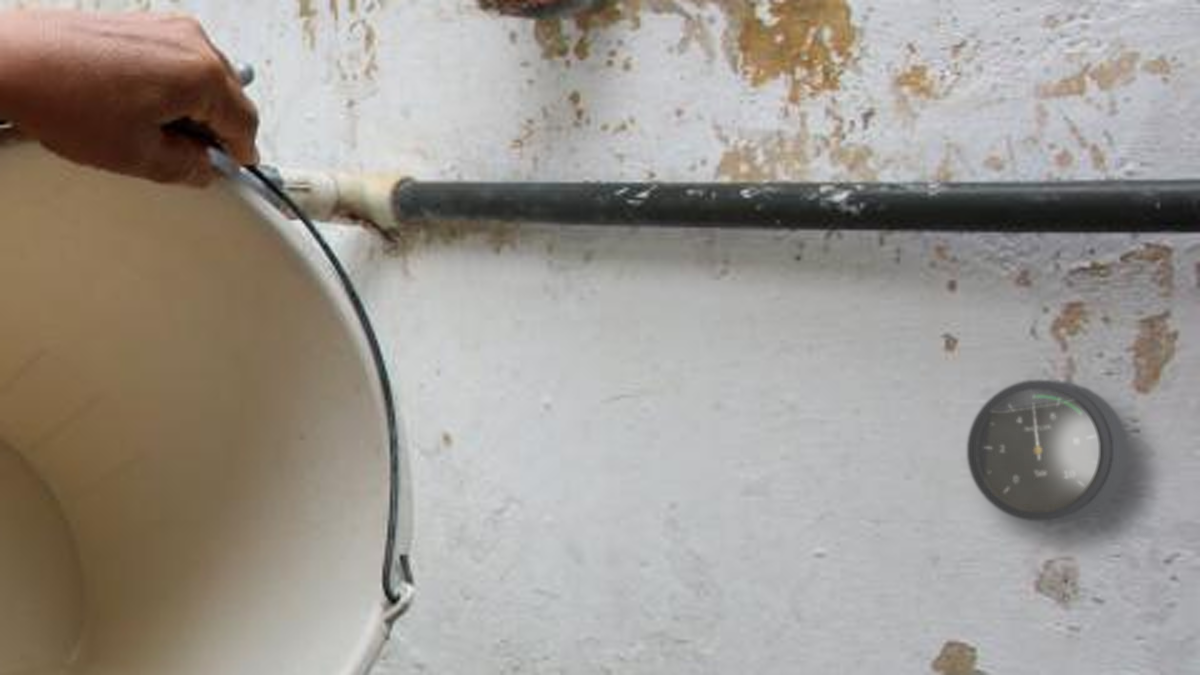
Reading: value=5 unit=bar
